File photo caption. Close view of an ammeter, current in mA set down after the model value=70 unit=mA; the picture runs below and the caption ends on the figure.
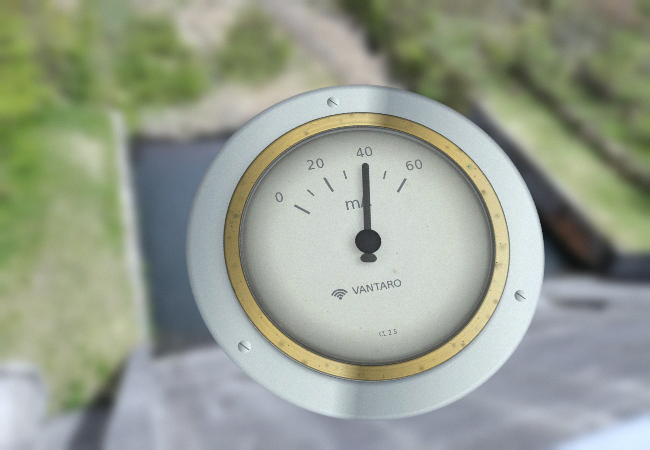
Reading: value=40 unit=mA
